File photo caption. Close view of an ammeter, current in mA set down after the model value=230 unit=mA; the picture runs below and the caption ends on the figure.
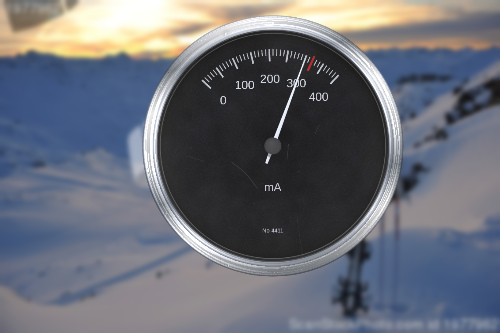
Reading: value=300 unit=mA
